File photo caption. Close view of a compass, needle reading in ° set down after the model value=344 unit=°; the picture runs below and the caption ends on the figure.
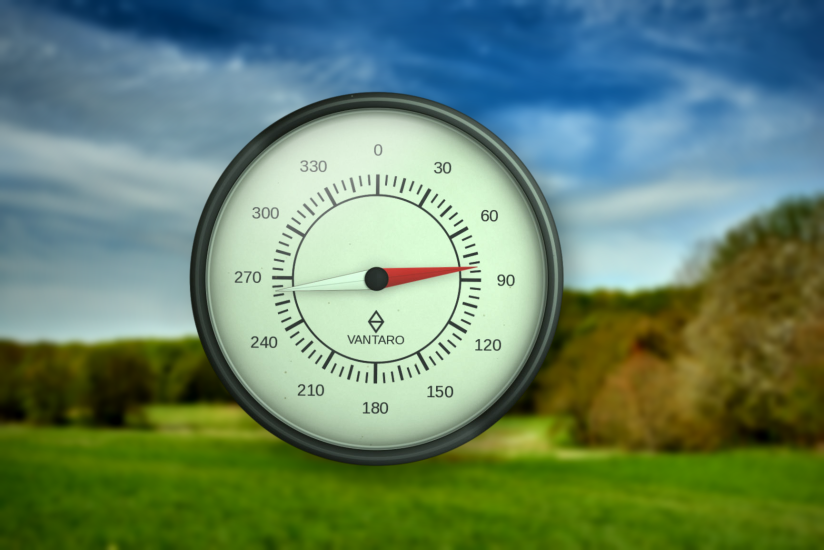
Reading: value=82.5 unit=°
